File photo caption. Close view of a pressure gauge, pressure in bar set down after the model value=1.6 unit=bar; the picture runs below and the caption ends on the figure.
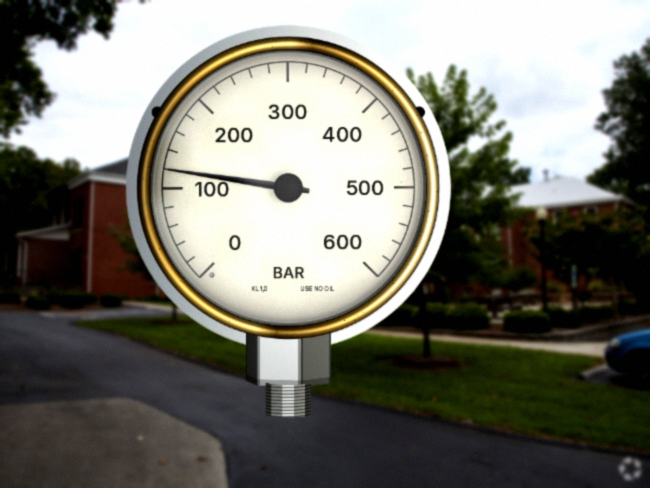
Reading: value=120 unit=bar
